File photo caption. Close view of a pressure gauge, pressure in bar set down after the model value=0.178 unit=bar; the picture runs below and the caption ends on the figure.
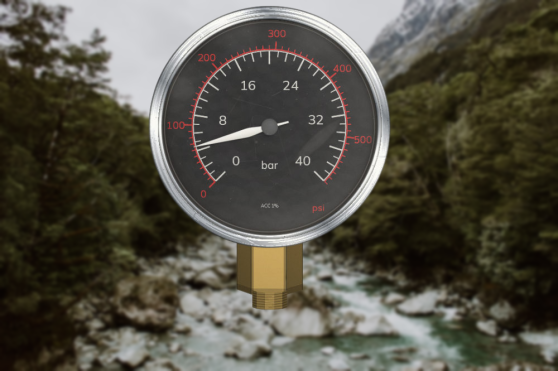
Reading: value=4.5 unit=bar
